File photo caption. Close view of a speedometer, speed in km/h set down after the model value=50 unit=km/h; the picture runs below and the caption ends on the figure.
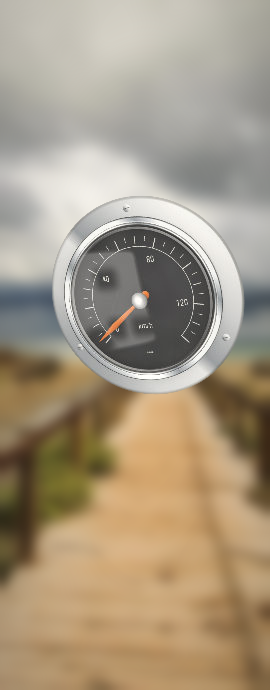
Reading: value=2.5 unit=km/h
